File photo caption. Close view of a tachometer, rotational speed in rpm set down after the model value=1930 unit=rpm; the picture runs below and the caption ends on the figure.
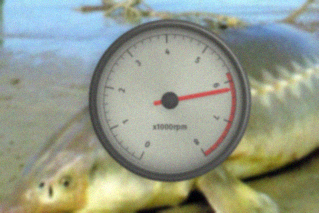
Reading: value=6200 unit=rpm
